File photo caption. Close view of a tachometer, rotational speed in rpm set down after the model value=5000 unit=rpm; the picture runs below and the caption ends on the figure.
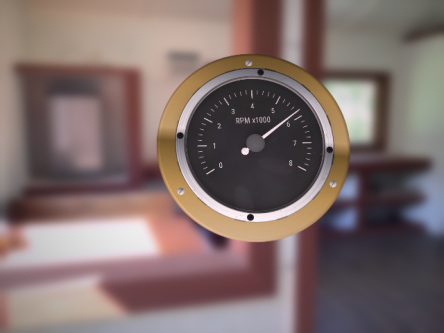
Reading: value=5800 unit=rpm
